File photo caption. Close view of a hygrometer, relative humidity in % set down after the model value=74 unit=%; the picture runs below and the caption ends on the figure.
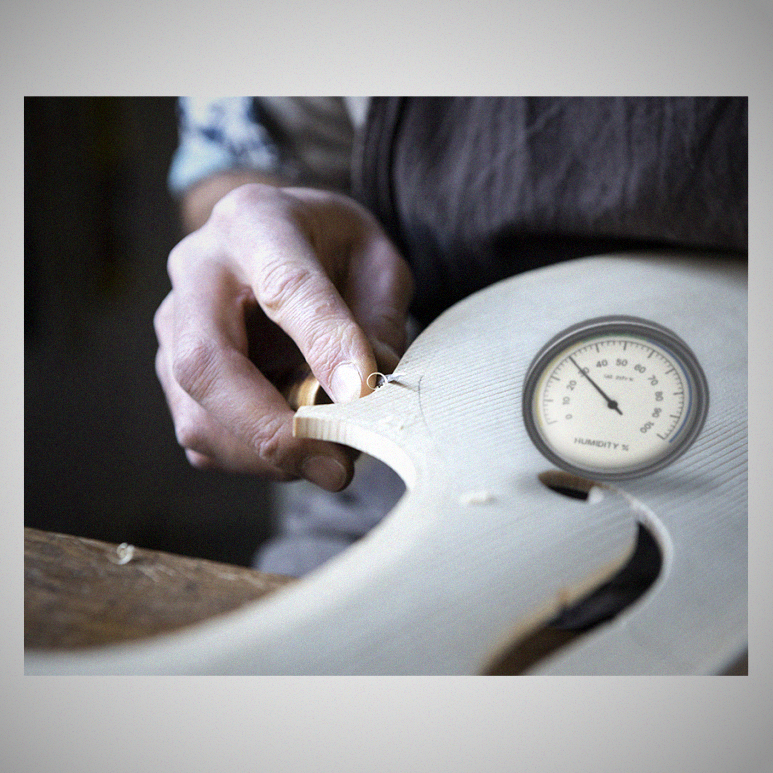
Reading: value=30 unit=%
